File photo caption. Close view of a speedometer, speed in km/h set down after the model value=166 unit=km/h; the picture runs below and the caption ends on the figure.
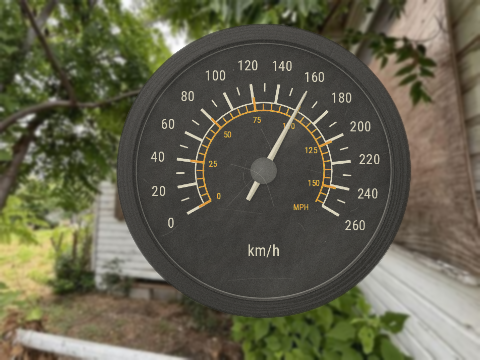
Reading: value=160 unit=km/h
